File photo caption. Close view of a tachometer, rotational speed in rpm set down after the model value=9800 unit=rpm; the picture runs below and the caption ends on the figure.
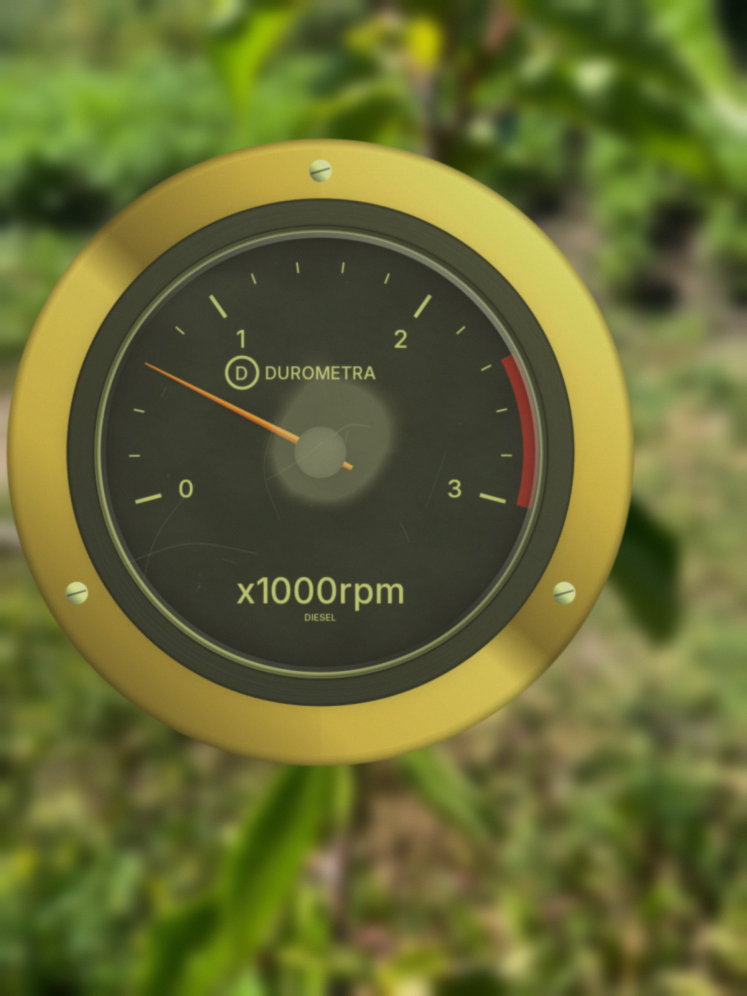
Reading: value=600 unit=rpm
